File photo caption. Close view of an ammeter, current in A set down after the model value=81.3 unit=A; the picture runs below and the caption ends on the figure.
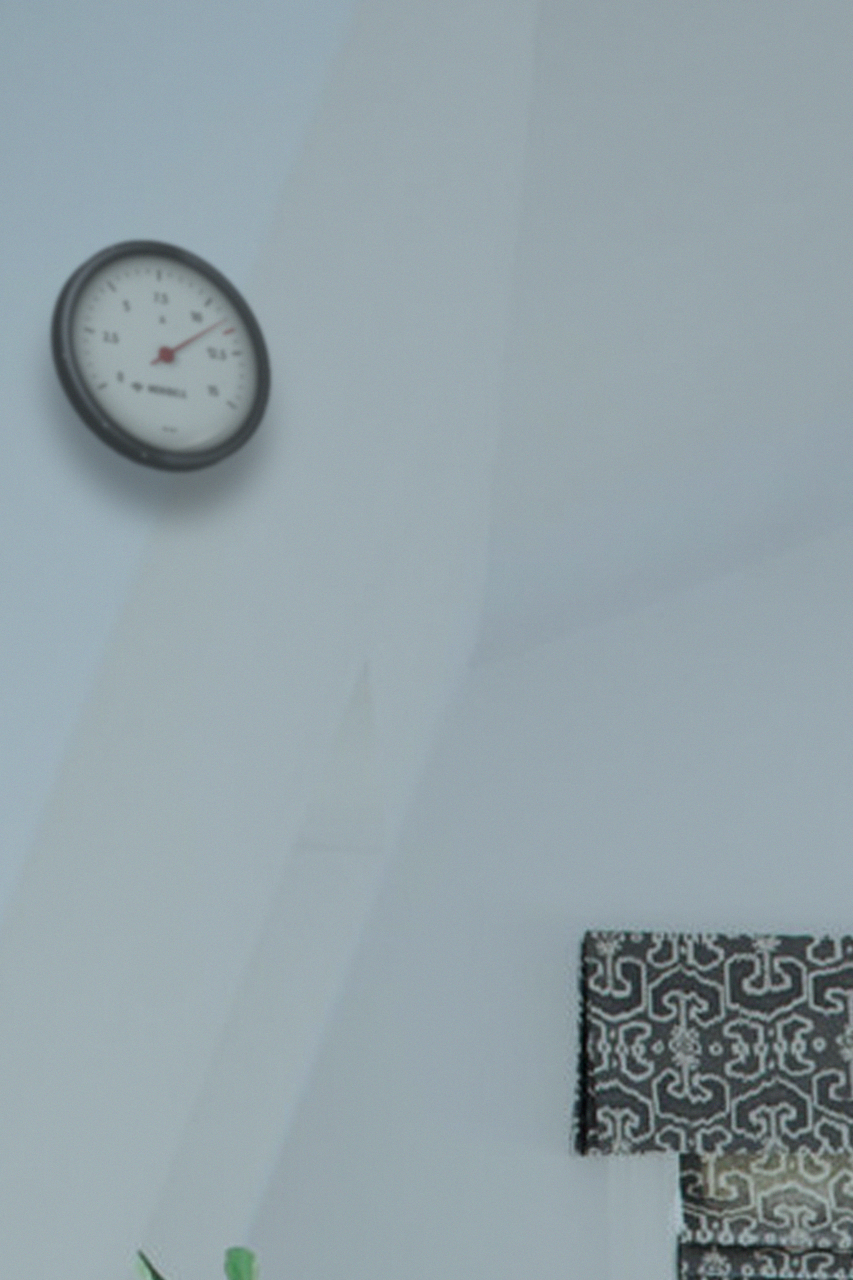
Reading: value=11 unit=A
